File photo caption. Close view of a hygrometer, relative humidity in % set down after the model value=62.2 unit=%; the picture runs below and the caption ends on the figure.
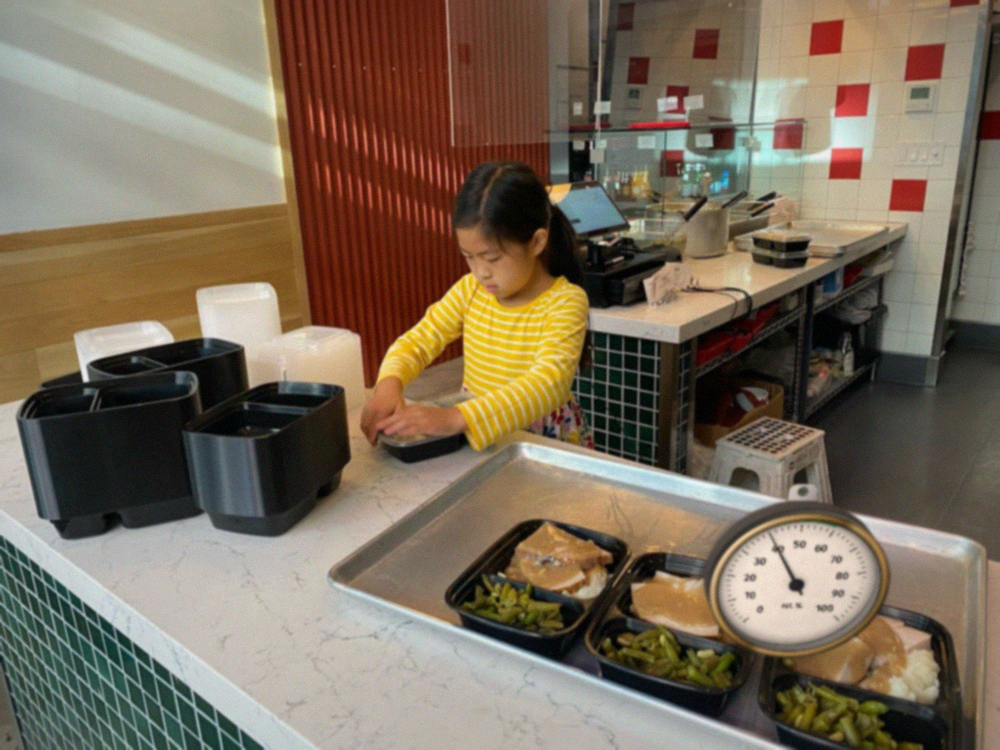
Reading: value=40 unit=%
